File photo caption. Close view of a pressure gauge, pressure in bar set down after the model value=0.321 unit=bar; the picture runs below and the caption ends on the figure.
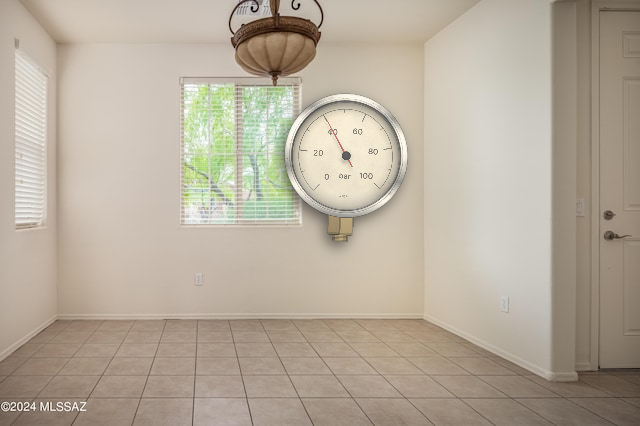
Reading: value=40 unit=bar
